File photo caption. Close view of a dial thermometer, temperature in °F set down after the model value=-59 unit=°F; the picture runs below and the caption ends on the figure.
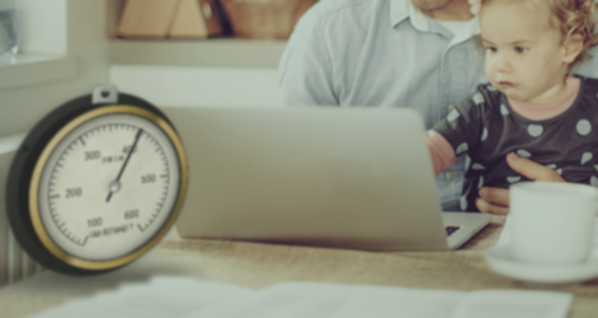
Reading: value=400 unit=°F
